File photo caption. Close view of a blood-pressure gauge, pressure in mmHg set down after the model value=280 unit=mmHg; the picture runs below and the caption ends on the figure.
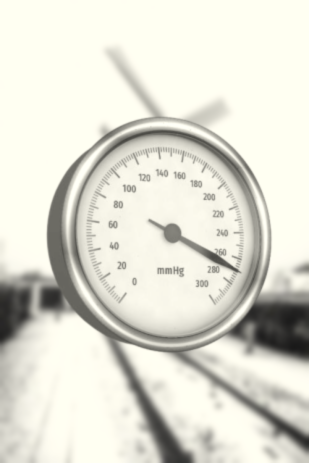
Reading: value=270 unit=mmHg
